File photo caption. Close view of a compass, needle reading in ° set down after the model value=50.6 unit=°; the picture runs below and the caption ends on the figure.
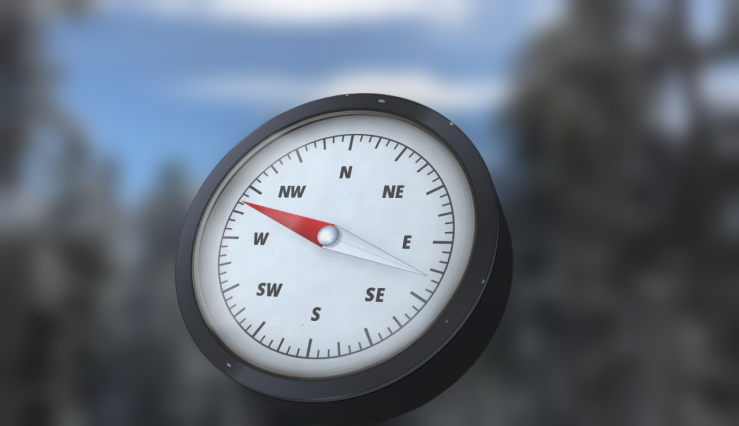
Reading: value=290 unit=°
